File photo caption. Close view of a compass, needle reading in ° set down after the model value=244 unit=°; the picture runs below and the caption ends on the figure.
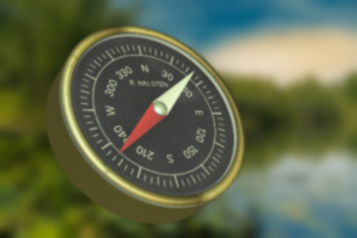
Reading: value=230 unit=°
